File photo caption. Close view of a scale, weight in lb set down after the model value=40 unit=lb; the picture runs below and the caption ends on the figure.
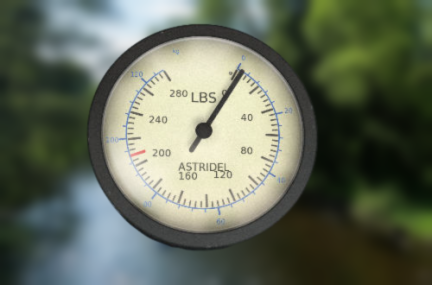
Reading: value=4 unit=lb
